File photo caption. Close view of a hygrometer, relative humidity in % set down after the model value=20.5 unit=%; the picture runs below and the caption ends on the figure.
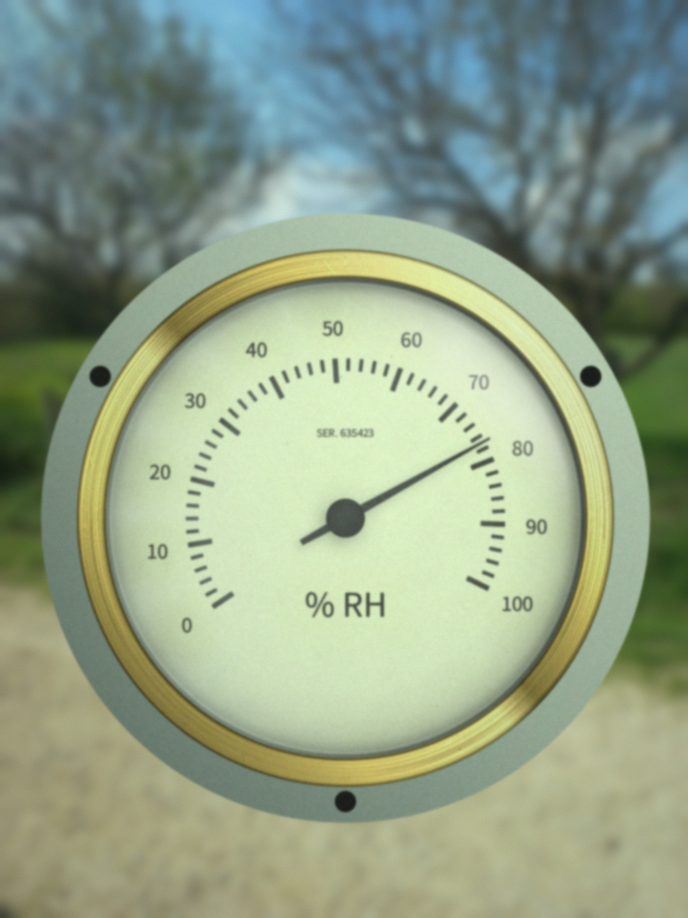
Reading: value=77 unit=%
